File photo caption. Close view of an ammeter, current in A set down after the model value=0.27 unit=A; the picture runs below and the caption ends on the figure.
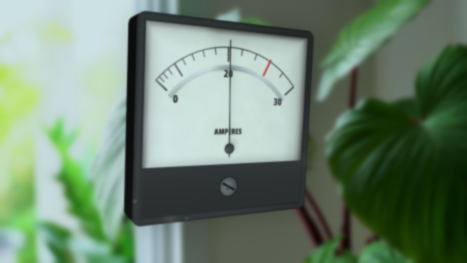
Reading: value=20 unit=A
